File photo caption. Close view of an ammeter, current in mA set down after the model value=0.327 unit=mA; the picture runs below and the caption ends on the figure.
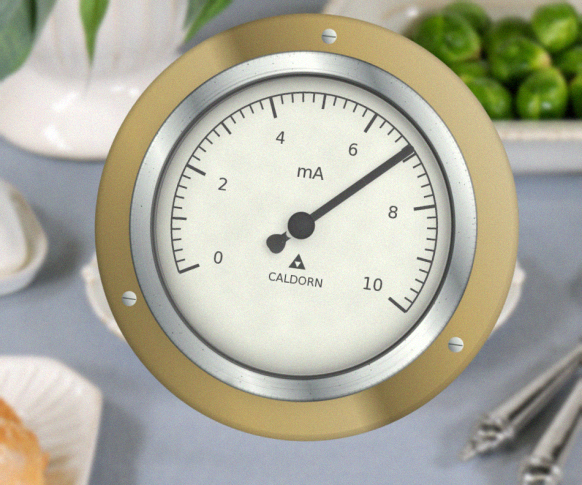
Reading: value=6.9 unit=mA
